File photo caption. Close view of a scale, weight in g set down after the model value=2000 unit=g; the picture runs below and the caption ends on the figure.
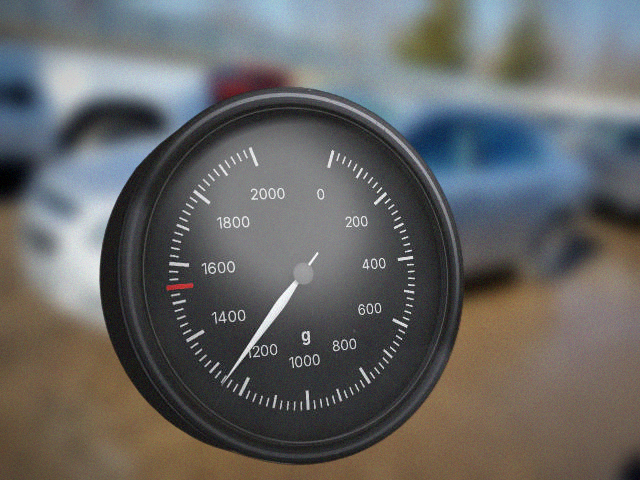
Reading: value=1260 unit=g
